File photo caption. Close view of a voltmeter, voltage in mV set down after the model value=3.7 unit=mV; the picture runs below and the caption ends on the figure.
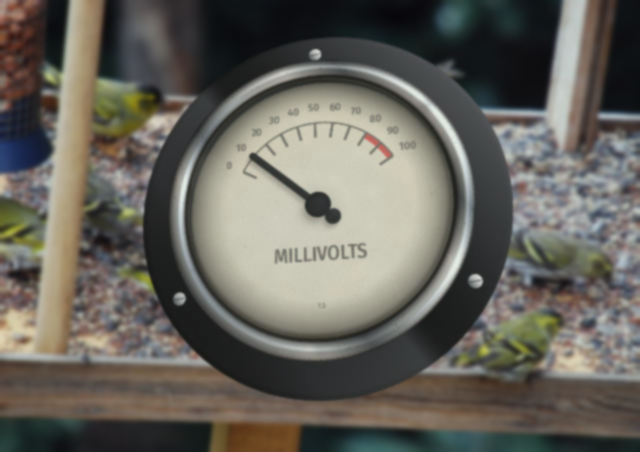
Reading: value=10 unit=mV
